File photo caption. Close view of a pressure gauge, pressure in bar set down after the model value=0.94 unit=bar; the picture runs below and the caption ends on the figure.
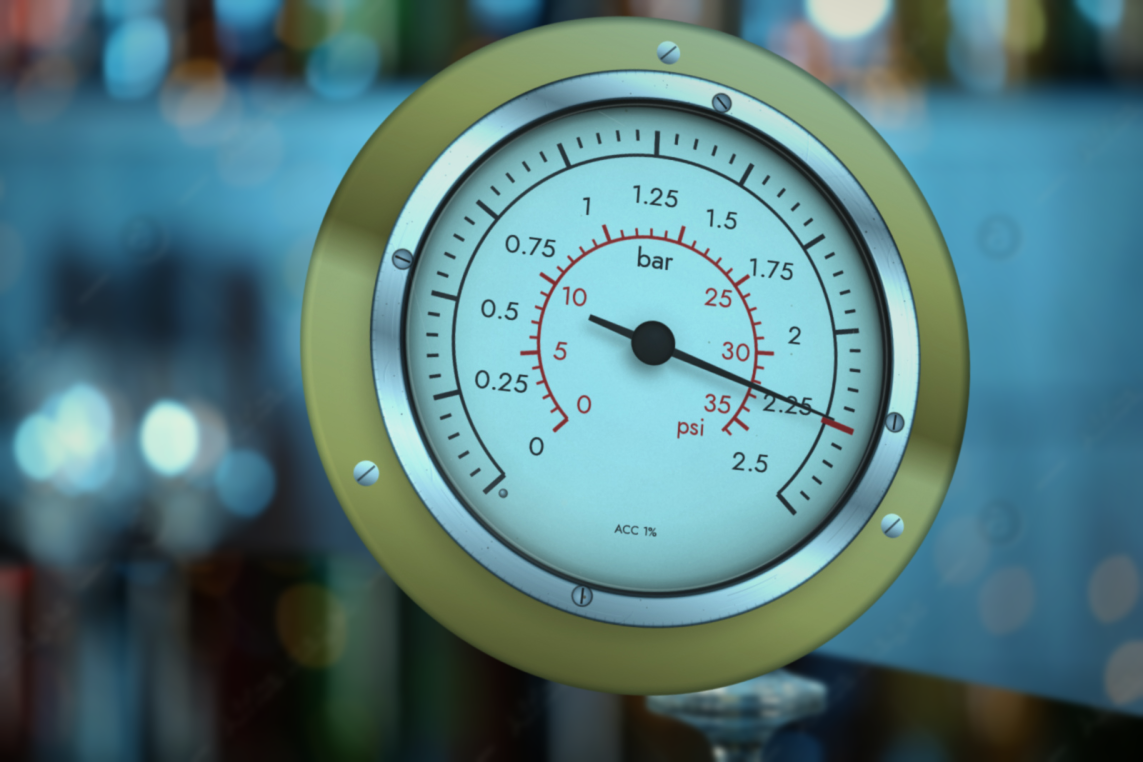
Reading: value=2.25 unit=bar
